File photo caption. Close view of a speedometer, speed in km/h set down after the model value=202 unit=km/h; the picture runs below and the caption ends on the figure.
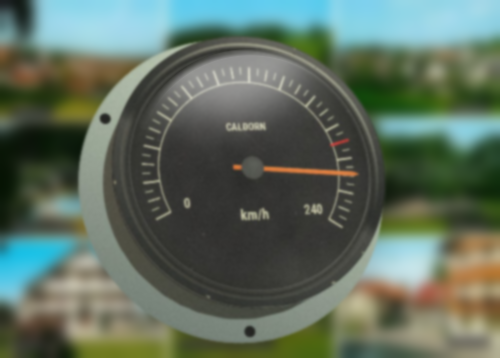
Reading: value=210 unit=km/h
